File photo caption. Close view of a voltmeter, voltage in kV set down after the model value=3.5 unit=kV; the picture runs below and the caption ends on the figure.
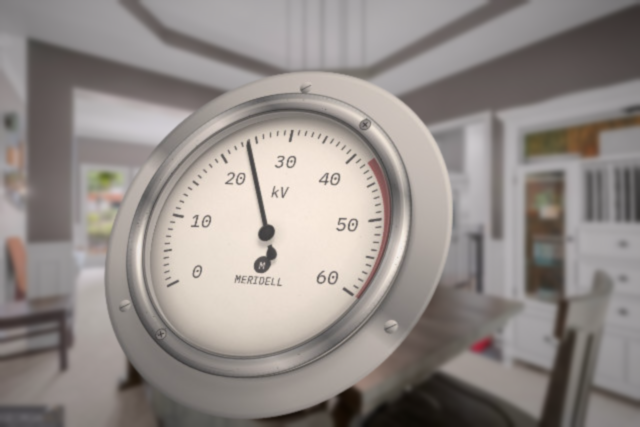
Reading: value=24 unit=kV
